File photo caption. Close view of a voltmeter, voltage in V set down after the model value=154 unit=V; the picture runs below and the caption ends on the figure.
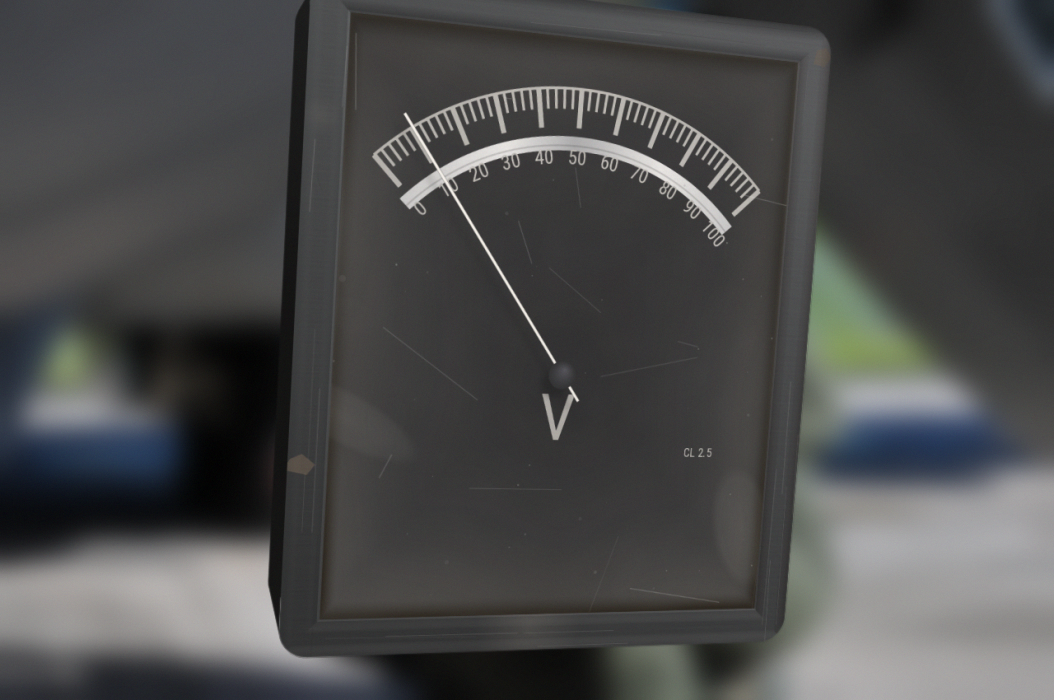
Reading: value=10 unit=V
